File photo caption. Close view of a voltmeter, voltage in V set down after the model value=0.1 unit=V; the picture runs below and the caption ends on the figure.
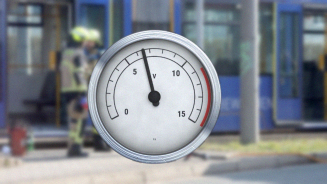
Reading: value=6.5 unit=V
